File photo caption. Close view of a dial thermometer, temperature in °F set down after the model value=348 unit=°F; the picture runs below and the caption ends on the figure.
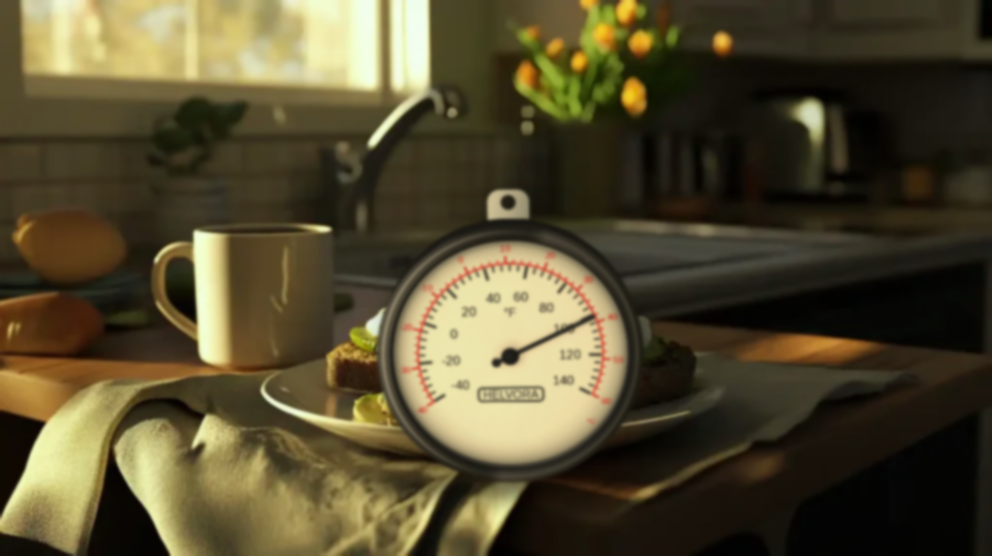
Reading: value=100 unit=°F
